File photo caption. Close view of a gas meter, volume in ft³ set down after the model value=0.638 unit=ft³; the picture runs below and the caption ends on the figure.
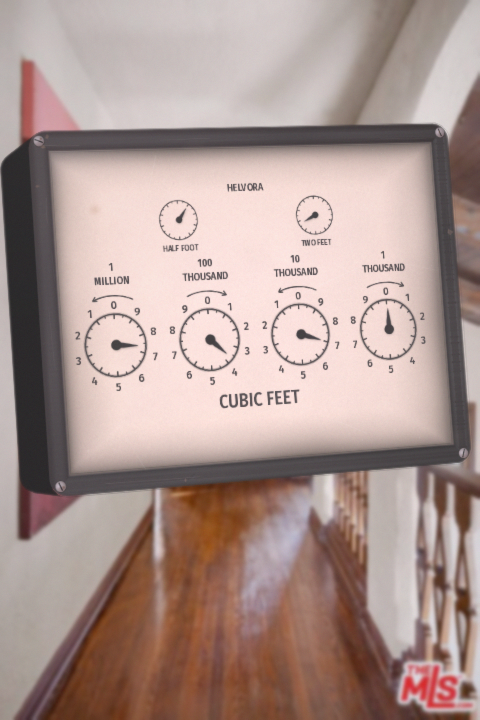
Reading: value=737000 unit=ft³
